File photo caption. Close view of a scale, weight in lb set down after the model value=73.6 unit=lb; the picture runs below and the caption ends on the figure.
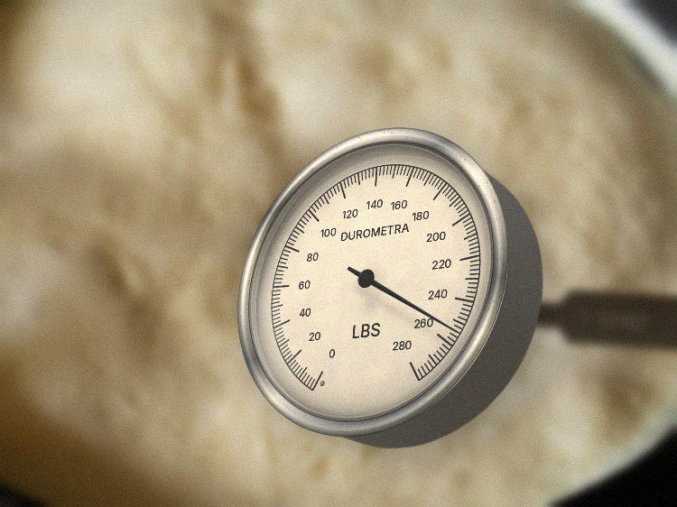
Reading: value=254 unit=lb
